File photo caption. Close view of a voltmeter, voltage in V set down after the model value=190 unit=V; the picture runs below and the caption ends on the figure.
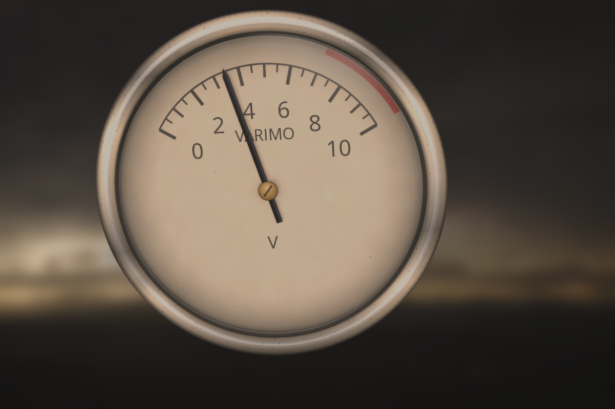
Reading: value=3.5 unit=V
